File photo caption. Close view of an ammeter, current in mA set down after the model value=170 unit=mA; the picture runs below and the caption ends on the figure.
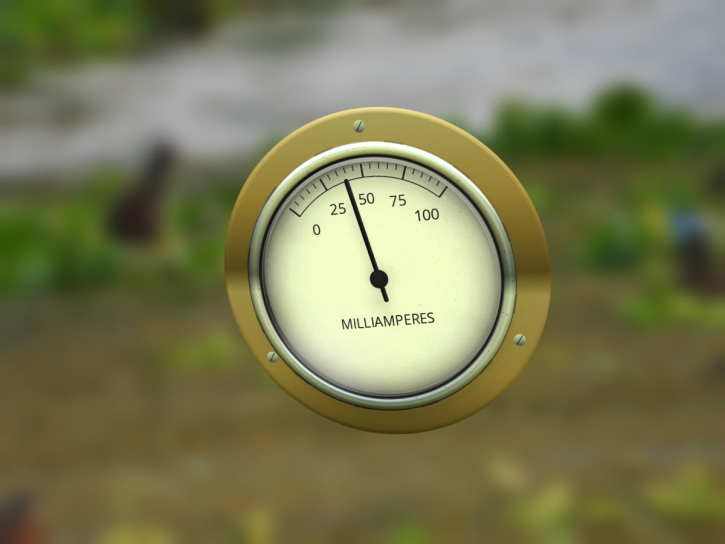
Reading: value=40 unit=mA
